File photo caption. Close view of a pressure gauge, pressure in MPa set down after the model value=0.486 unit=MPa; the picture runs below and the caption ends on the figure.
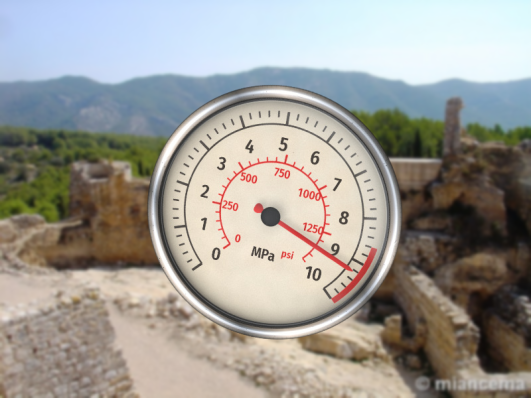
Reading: value=9.2 unit=MPa
